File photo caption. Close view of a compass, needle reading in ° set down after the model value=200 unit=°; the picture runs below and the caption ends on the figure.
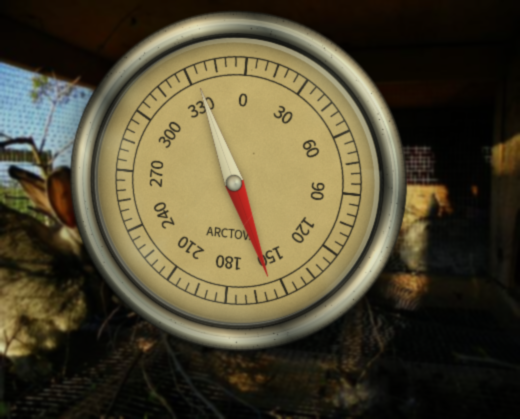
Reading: value=155 unit=°
